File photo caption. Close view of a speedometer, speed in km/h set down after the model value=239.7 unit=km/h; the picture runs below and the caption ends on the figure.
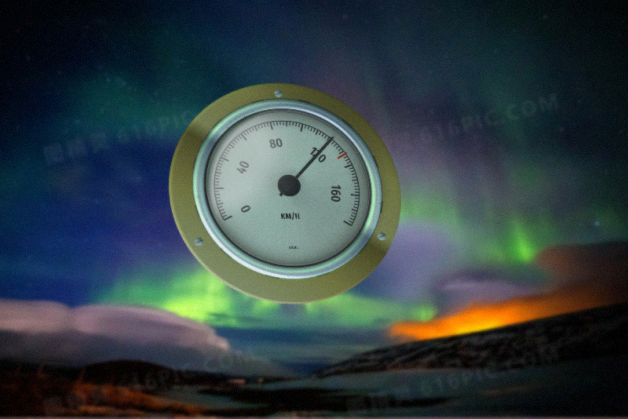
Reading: value=120 unit=km/h
